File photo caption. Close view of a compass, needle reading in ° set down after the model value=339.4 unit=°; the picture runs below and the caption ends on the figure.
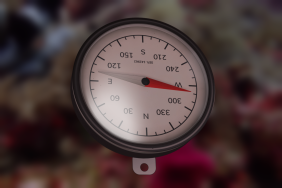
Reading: value=280 unit=°
